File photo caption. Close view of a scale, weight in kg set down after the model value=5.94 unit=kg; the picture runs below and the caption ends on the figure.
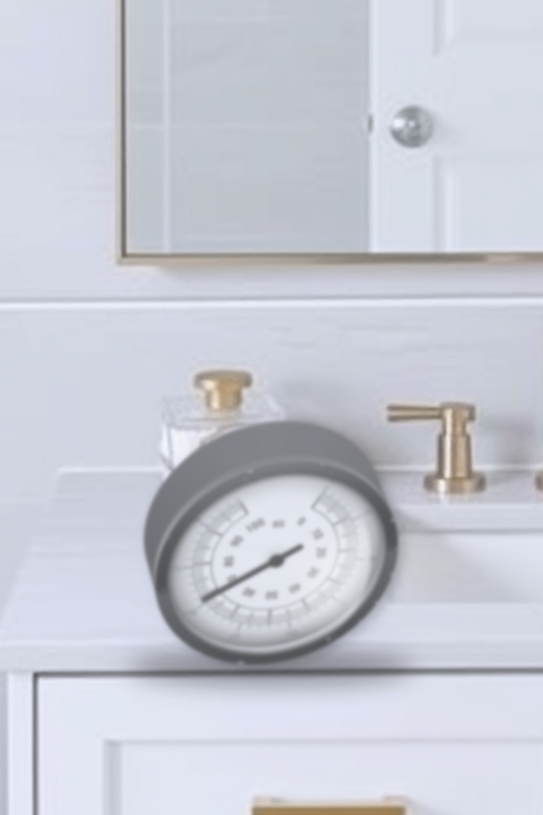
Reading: value=70 unit=kg
